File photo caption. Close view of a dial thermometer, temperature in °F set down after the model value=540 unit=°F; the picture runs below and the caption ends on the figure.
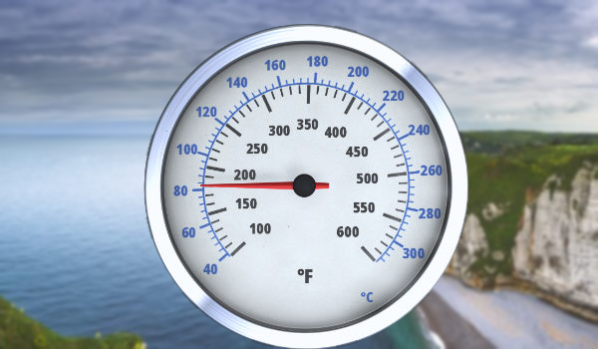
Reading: value=180 unit=°F
